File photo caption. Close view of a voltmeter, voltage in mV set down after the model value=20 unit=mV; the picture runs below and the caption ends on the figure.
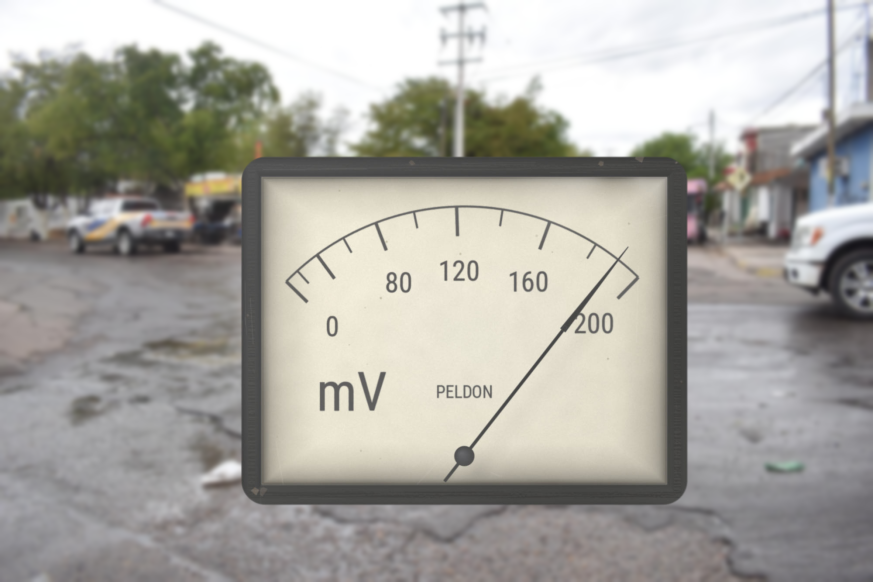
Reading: value=190 unit=mV
